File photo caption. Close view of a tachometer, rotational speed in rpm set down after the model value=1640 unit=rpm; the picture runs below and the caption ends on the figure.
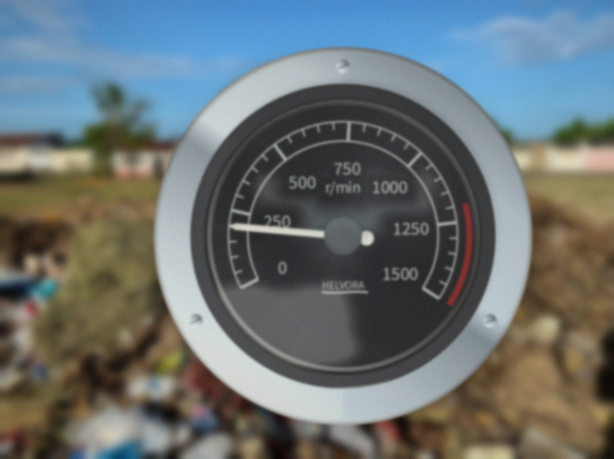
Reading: value=200 unit=rpm
